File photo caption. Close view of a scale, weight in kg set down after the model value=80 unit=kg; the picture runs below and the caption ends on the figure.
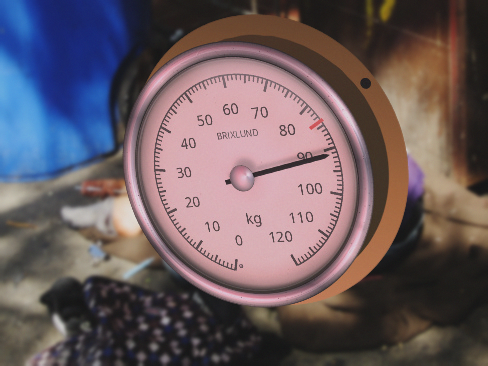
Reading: value=91 unit=kg
